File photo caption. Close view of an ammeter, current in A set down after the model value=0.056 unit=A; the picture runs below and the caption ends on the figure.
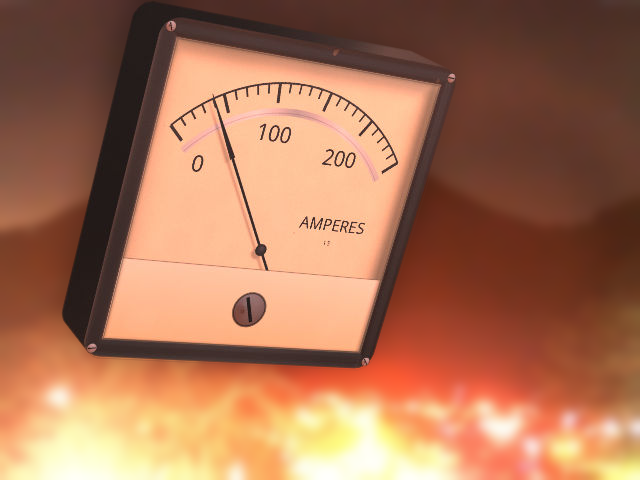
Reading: value=40 unit=A
